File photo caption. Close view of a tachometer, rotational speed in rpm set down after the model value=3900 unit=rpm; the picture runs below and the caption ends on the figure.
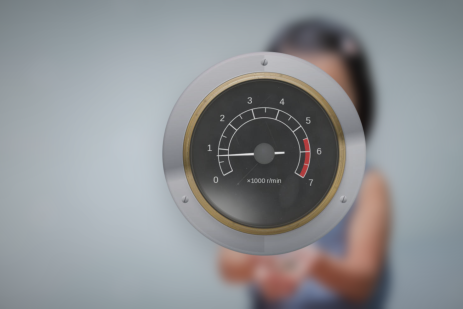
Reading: value=750 unit=rpm
